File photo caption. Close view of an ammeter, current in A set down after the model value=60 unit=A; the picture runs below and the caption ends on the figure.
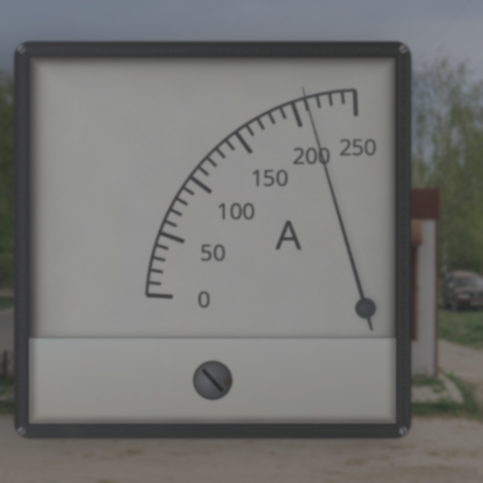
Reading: value=210 unit=A
